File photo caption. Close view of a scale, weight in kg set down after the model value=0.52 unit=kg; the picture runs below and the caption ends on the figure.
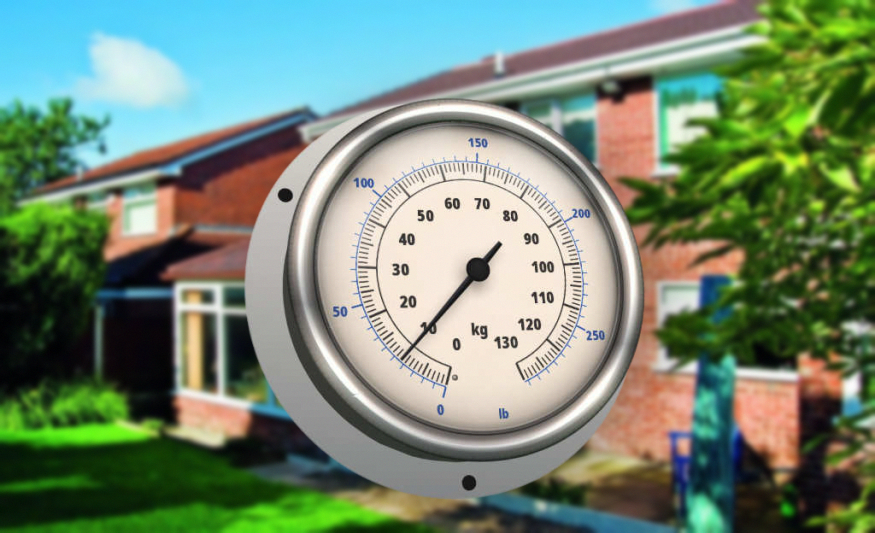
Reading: value=10 unit=kg
